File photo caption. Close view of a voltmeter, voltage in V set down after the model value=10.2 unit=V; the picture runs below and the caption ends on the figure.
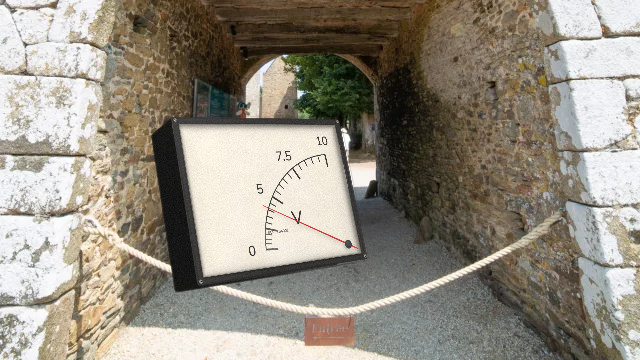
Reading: value=4 unit=V
